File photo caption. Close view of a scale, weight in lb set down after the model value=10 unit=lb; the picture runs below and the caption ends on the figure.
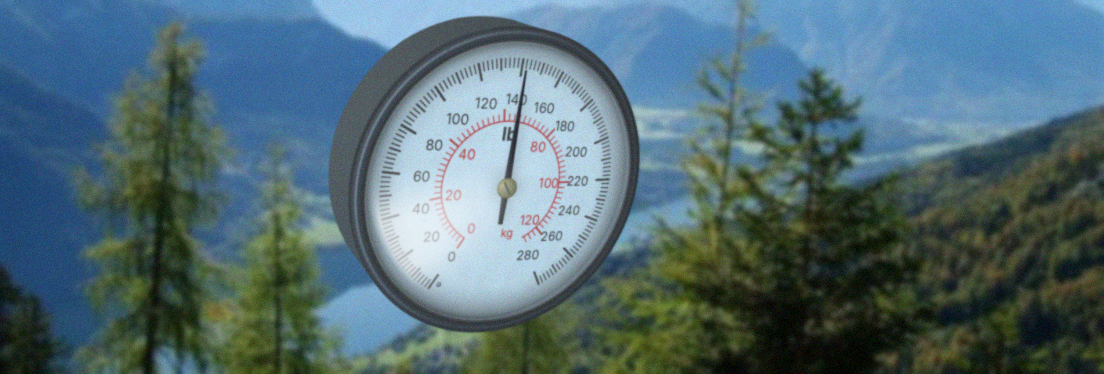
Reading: value=140 unit=lb
